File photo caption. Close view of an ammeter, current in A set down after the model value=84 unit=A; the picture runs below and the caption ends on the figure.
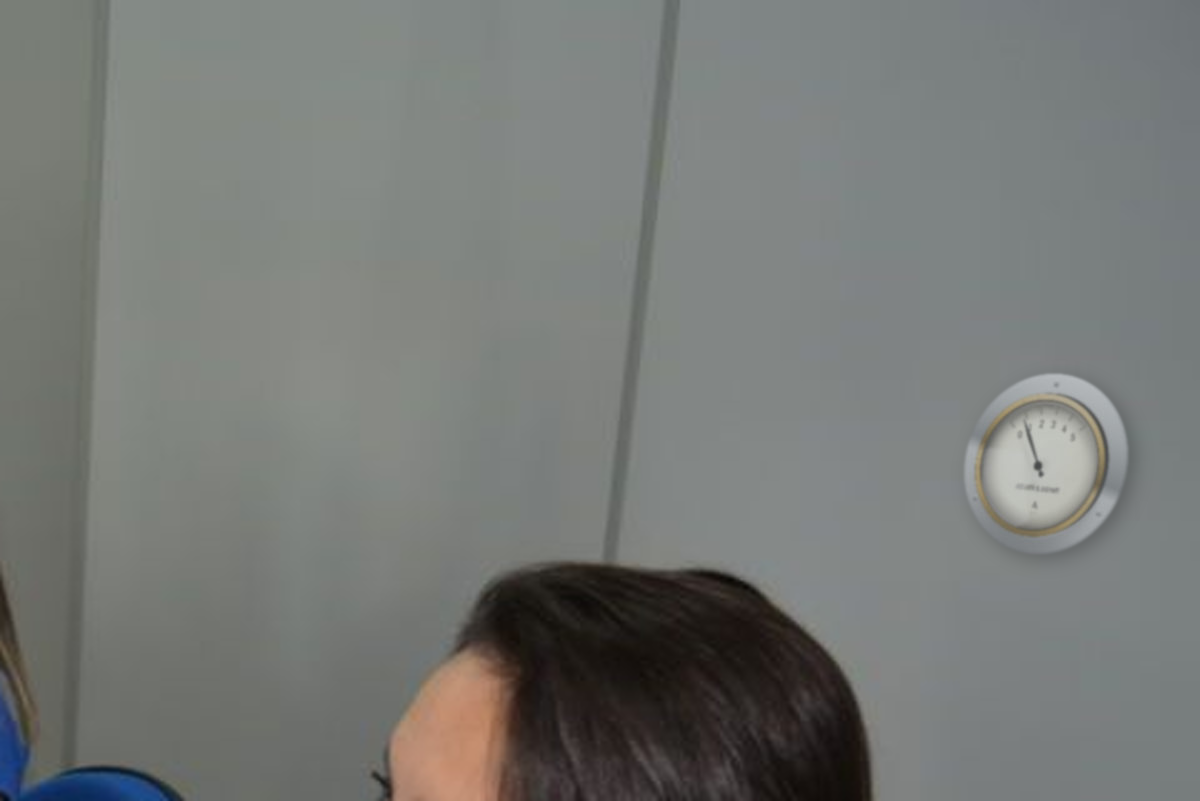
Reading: value=1 unit=A
